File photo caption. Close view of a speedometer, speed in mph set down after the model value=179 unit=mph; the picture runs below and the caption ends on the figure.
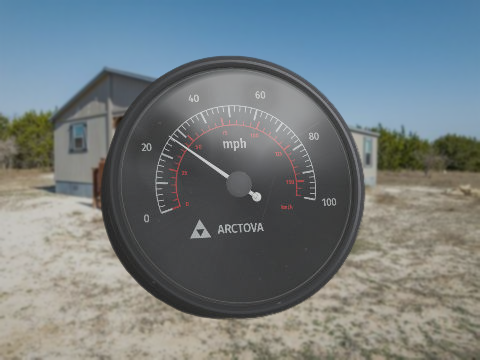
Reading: value=26 unit=mph
